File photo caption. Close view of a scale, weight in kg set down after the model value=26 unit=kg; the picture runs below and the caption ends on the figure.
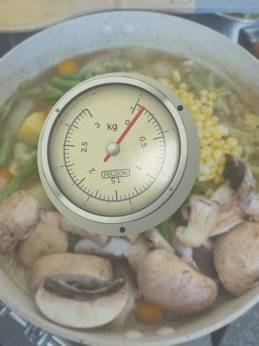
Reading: value=0.1 unit=kg
